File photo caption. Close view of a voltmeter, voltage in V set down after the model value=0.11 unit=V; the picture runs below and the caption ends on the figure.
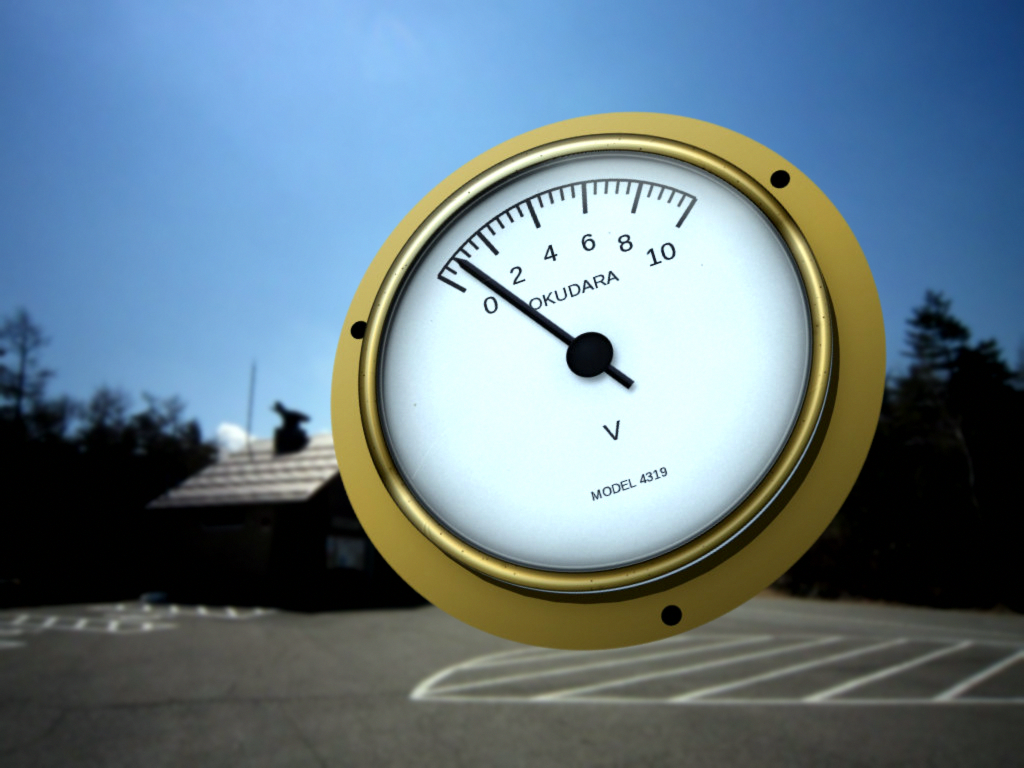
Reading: value=0.8 unit=V
